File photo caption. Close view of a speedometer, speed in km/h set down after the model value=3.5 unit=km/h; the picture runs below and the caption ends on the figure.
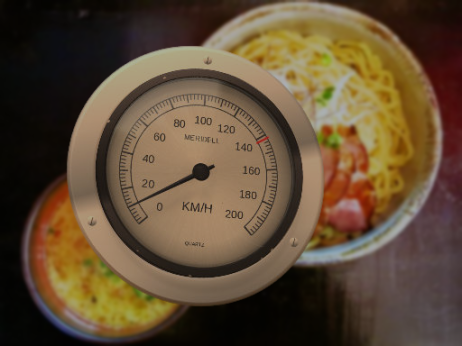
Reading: value=10 unit=km/h
